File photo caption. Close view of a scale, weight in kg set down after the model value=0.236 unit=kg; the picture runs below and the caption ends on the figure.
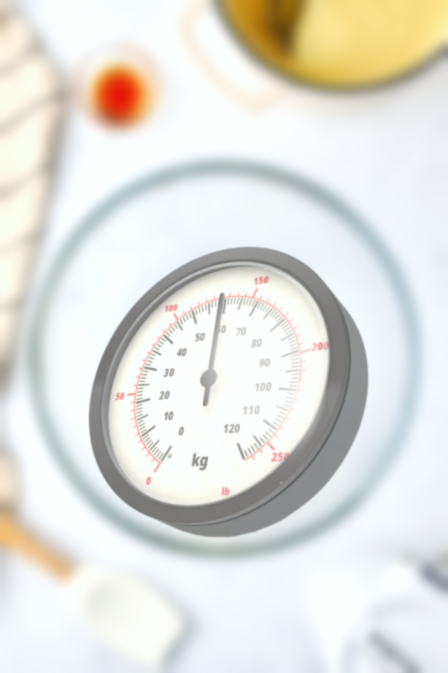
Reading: value=60 unit=kg
